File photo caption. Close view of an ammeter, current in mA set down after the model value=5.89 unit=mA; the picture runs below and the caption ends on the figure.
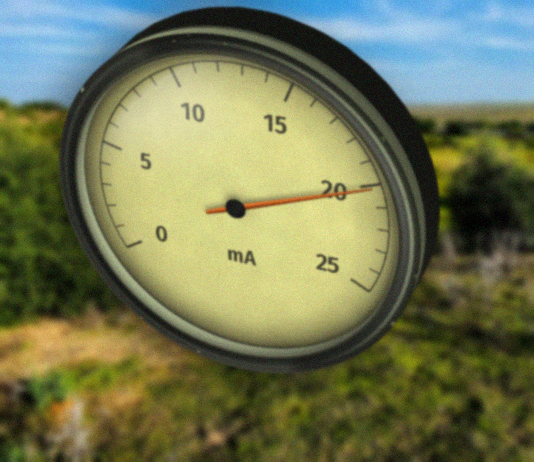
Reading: value=20 unit=mA
